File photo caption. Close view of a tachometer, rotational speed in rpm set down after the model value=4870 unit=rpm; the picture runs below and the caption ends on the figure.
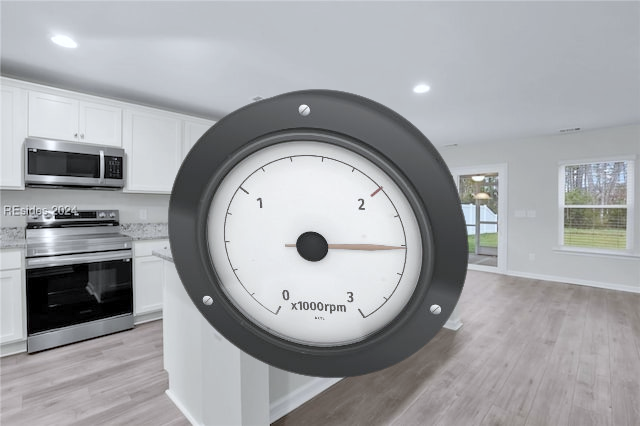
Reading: value=2400 unit=rpm
